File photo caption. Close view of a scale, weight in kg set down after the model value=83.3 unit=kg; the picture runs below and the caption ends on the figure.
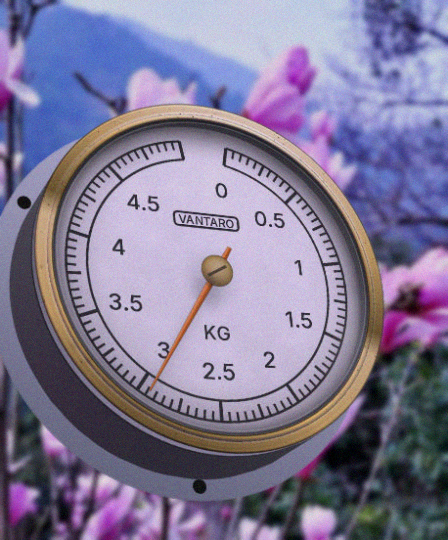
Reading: value=2.95 unit=kg
